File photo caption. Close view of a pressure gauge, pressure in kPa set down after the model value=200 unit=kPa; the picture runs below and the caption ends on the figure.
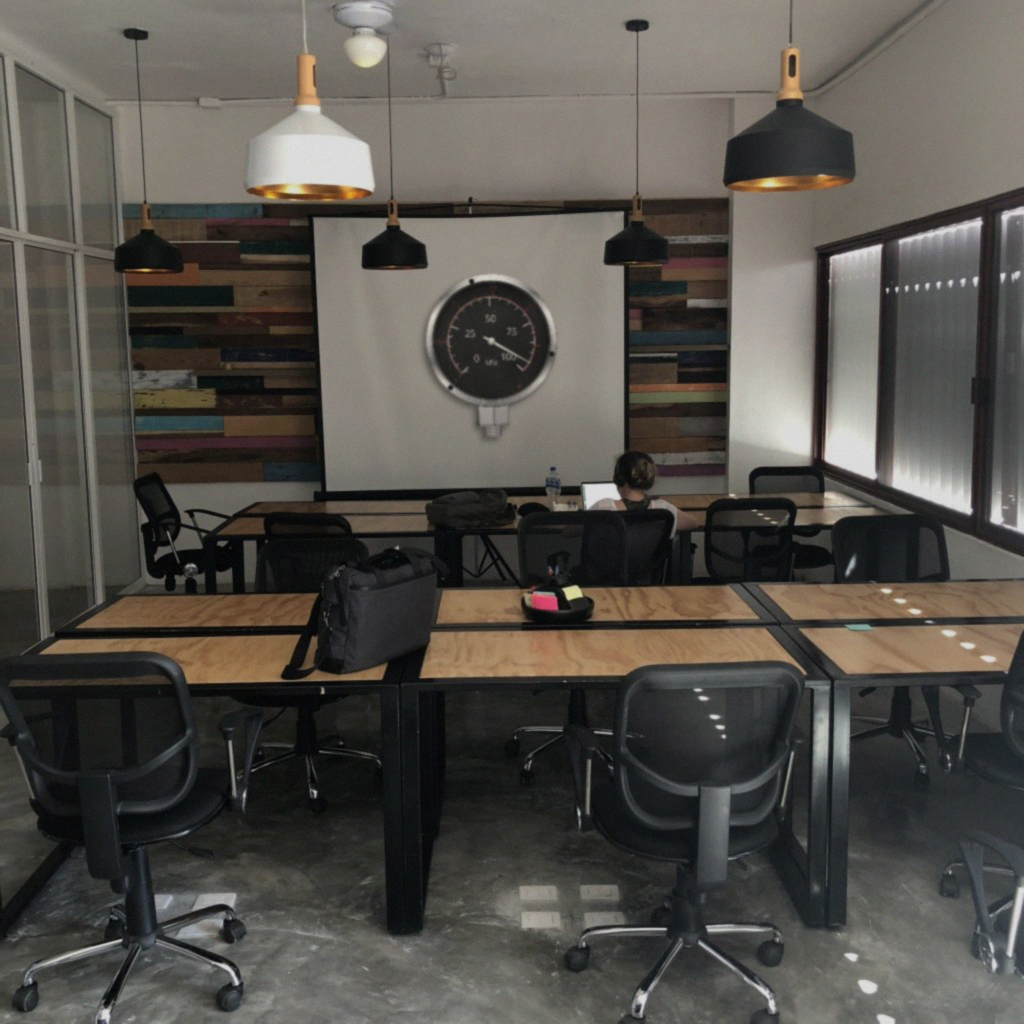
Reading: value=95 unit=kPa
